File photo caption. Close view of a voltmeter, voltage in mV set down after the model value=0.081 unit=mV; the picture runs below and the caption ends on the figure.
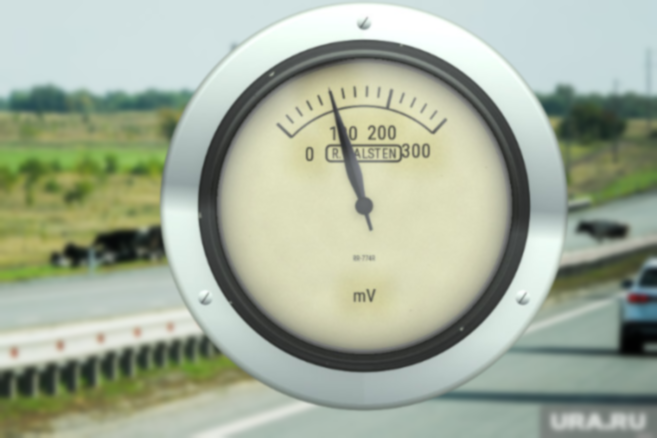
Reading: value=100 unit=mV
